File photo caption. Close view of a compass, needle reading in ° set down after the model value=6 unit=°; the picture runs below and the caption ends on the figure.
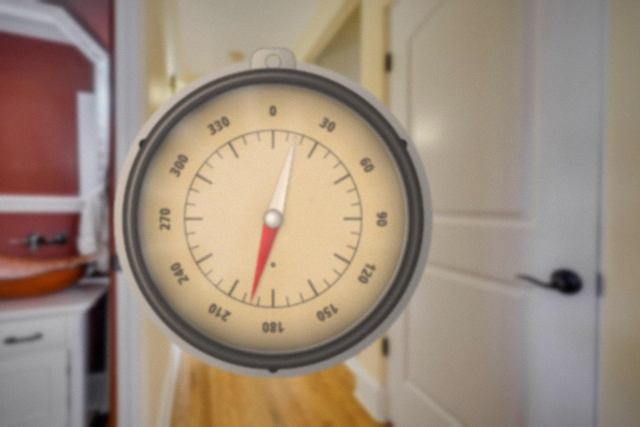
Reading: value=195 unit=°
